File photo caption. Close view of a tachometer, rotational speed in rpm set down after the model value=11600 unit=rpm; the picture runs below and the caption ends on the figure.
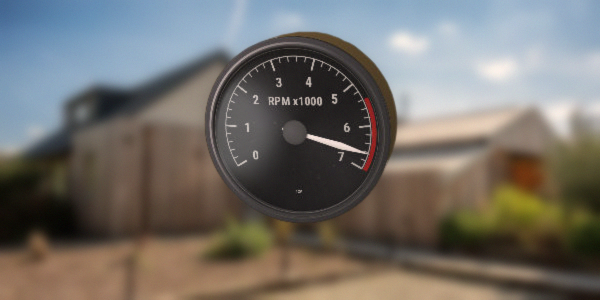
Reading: value=6600 unit=rpm
